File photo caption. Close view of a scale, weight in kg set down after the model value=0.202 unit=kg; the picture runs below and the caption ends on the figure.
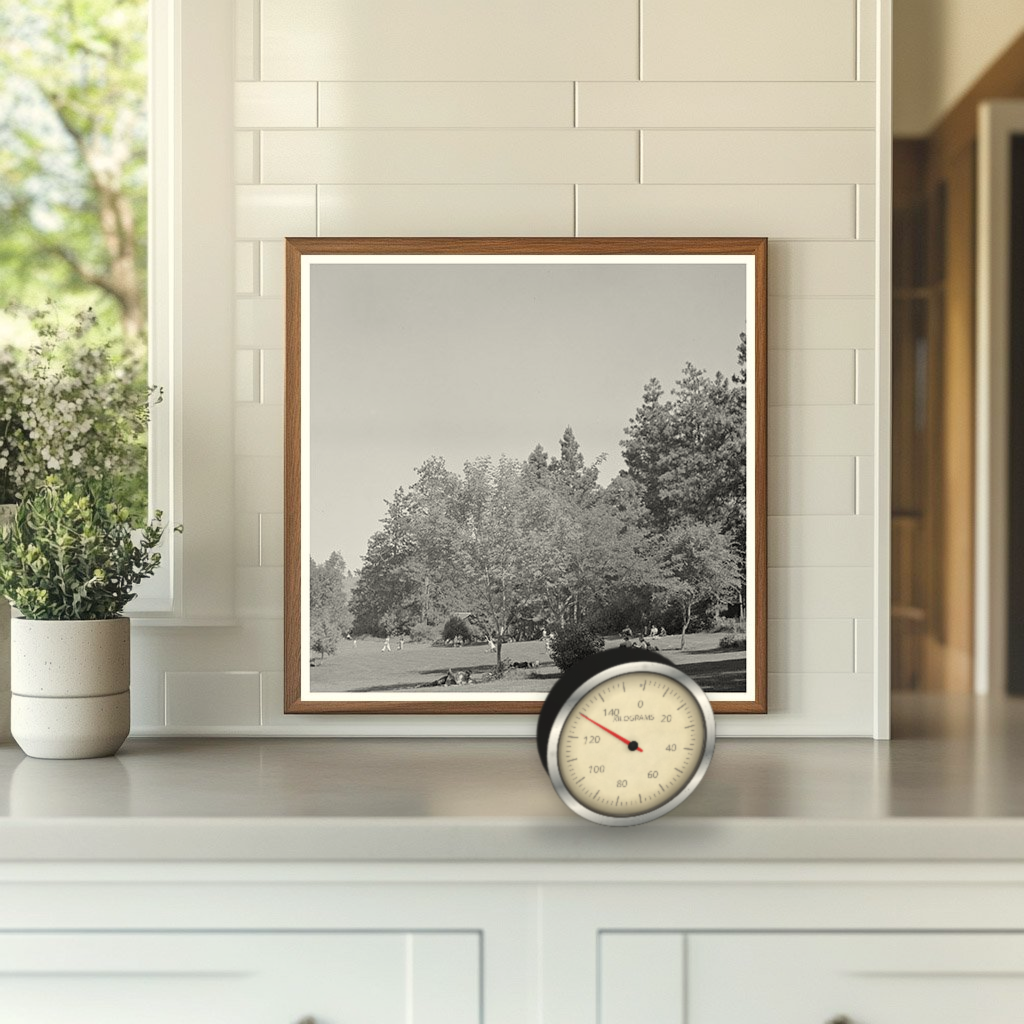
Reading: value=130 unit=kg
